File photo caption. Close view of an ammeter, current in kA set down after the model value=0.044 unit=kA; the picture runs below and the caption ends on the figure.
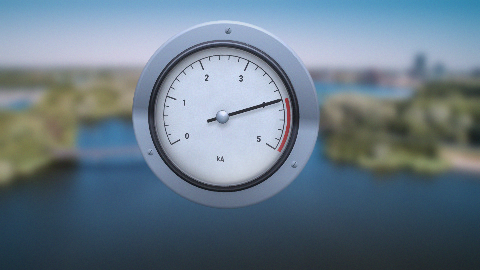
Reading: value=4 unit=kA
